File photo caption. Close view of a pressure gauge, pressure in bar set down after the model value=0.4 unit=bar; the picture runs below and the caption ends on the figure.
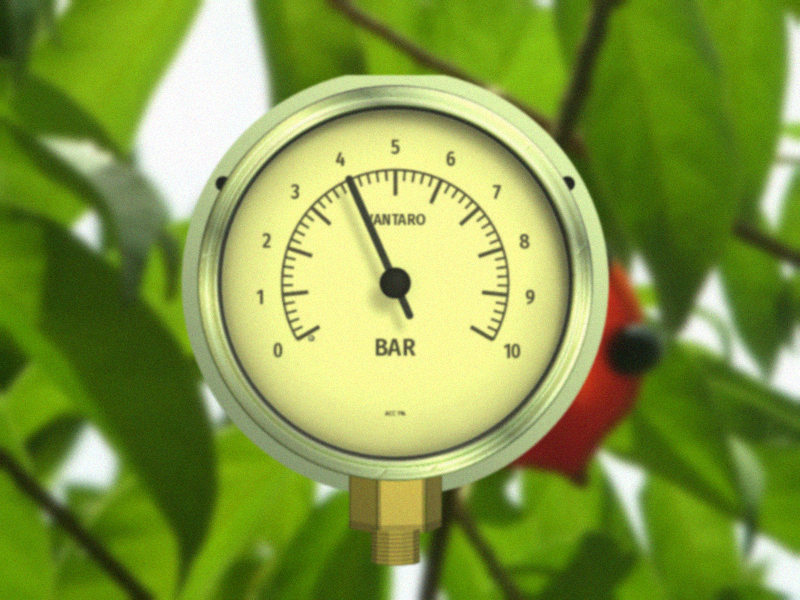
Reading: value=4 unit=bar
